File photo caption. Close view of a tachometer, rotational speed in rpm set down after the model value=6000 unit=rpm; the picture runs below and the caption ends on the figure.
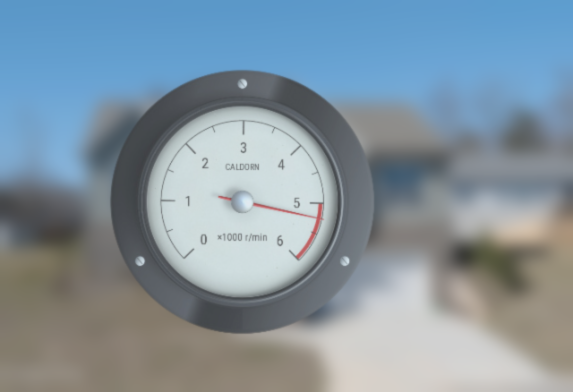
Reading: value=5250 unit=rpm
